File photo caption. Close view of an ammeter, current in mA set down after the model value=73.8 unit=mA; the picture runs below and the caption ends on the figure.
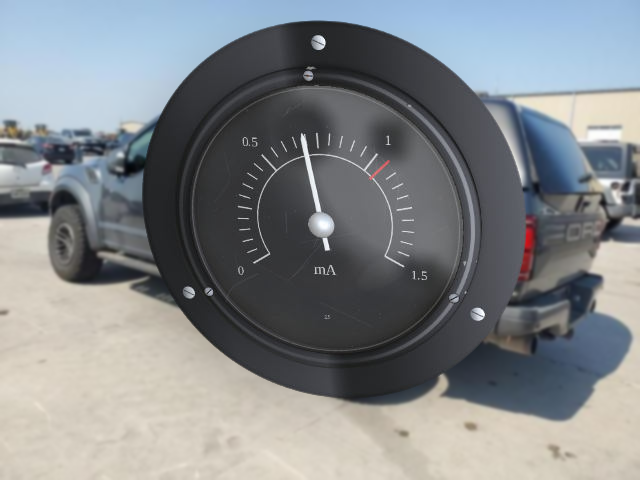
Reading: value=0.7 unit=mA
